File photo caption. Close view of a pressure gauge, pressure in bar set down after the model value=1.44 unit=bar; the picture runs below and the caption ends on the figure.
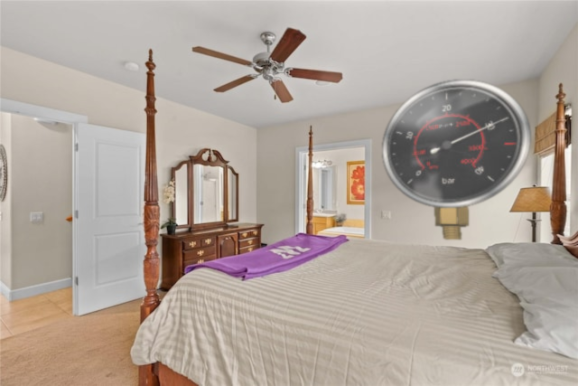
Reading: value=30 unit=bar
